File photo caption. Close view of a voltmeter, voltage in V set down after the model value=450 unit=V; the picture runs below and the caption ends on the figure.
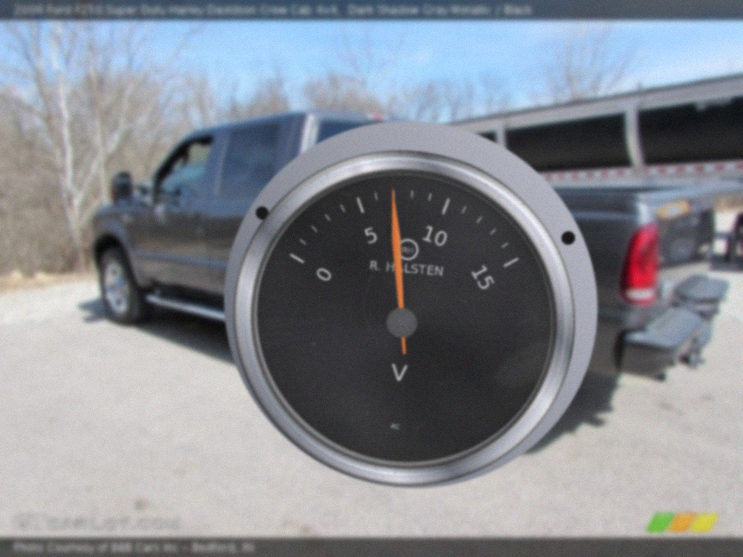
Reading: value=7 unit=V
